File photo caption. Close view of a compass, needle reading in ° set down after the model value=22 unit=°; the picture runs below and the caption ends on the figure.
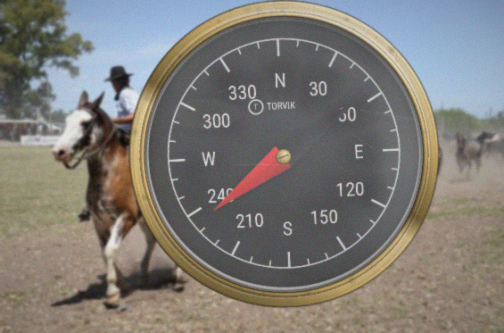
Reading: value=235 unit=°
